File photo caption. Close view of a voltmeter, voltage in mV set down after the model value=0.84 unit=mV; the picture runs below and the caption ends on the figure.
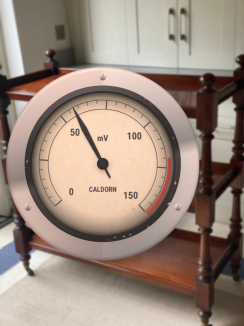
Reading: value=57.5 unit=mV
